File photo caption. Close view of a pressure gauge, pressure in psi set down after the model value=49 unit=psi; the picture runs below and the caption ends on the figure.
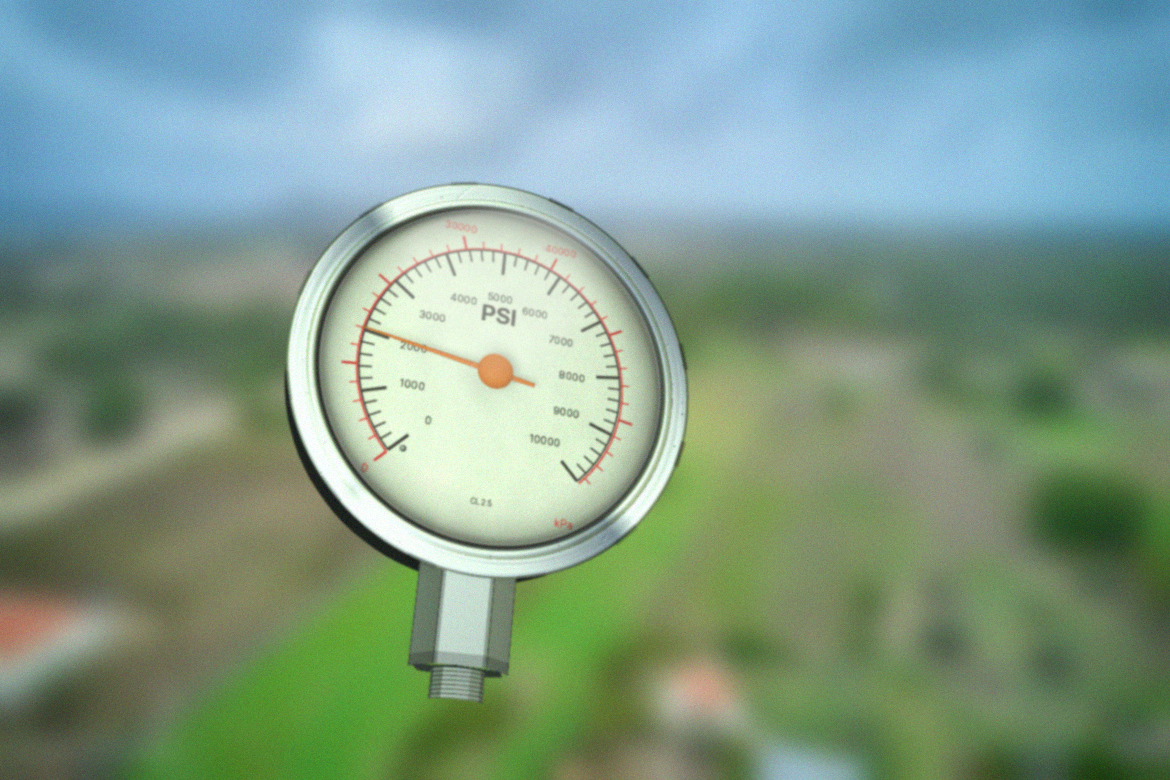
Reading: value=2000 unit=psi
